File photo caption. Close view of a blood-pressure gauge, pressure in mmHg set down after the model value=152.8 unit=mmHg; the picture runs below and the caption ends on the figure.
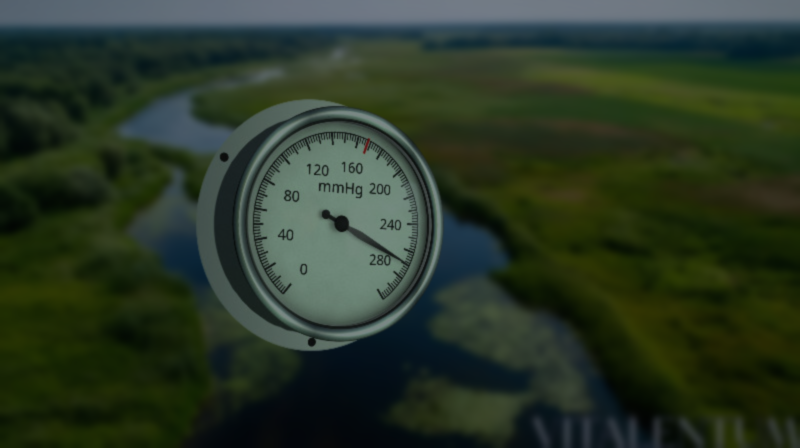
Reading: value=270 unit=mmHg
